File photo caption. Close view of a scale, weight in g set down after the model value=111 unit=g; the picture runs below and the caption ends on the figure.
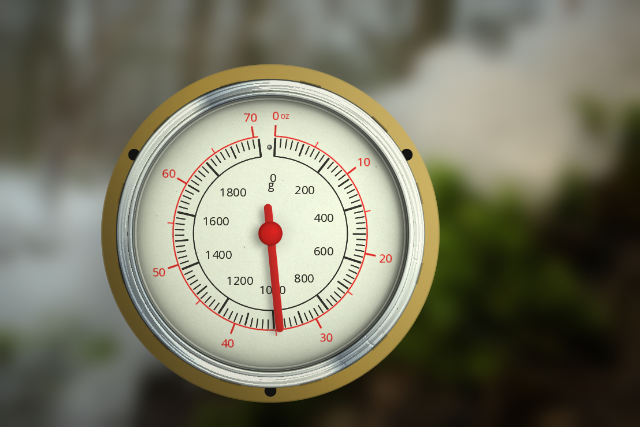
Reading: value=980 unit=g
